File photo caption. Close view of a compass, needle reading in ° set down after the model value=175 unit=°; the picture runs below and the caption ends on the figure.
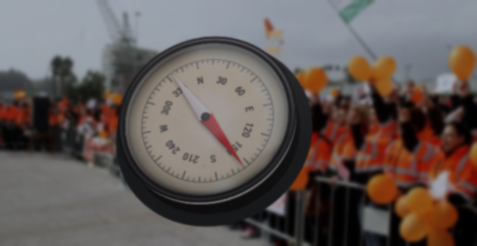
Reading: value=155 unit=°
